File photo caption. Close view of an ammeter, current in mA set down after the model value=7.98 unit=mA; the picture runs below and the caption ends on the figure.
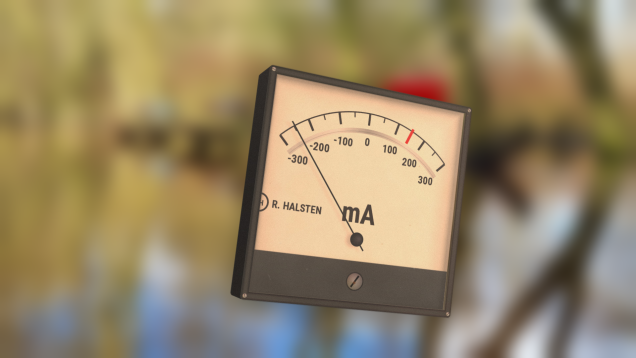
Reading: value=-250 unit=mA
